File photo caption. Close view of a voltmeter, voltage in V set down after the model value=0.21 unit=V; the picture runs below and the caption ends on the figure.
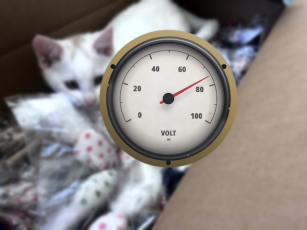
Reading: value=75 unit=V
